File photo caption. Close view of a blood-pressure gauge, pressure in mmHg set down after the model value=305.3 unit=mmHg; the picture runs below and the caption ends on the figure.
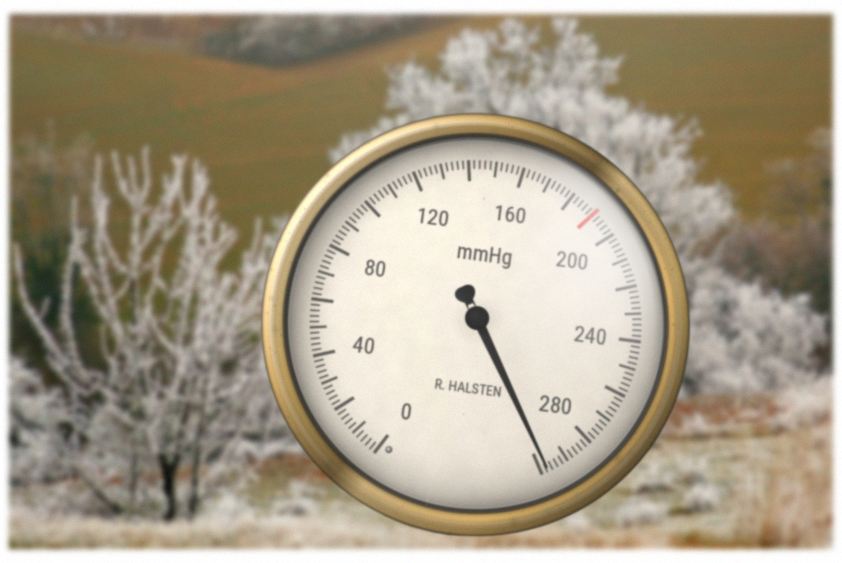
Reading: value=298 unit=mmHg
